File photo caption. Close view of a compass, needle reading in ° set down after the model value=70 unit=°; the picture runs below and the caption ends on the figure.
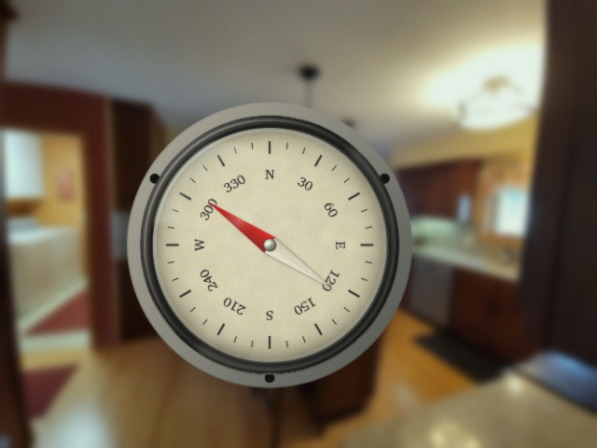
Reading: value=305 unit=°
